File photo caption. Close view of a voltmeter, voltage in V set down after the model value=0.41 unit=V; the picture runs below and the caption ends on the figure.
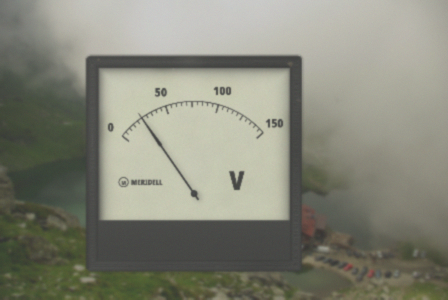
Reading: value=25 unit=V
